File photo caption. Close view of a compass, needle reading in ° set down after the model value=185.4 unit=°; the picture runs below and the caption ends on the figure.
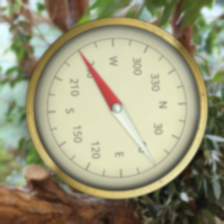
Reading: value=240 unit=°
